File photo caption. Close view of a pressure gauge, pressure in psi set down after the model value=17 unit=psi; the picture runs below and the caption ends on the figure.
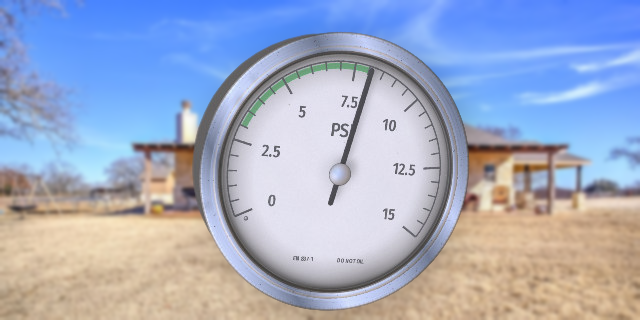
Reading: value=8 unit=psi
